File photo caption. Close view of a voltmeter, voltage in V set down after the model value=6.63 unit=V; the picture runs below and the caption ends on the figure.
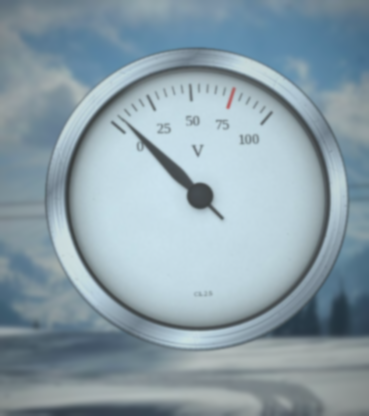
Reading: value=5 unit=V
